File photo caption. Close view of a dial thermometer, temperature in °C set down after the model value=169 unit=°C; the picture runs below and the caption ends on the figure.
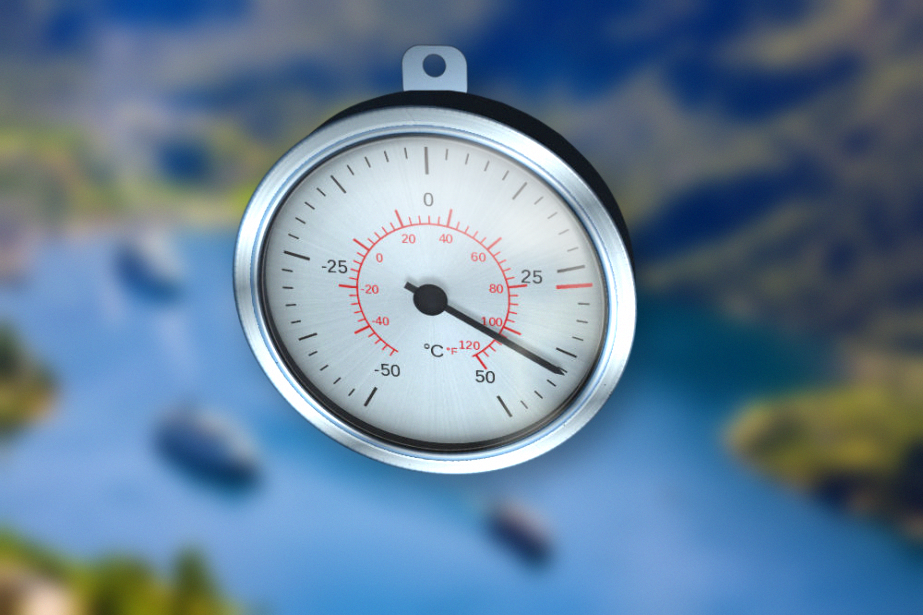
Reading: value=40 unit=°C
